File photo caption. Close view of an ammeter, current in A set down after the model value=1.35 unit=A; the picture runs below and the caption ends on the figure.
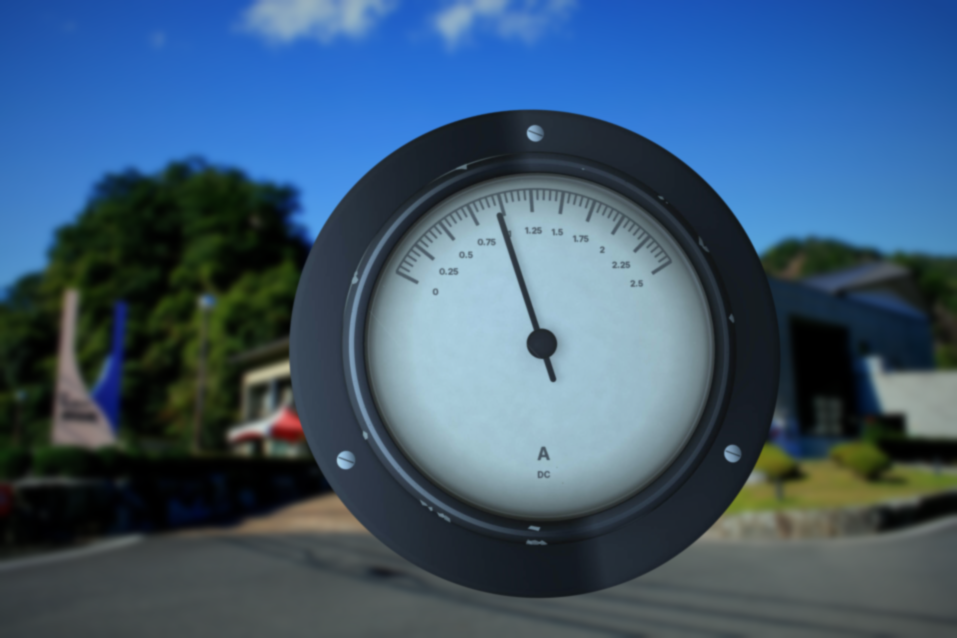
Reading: value=0.95 unit=A
